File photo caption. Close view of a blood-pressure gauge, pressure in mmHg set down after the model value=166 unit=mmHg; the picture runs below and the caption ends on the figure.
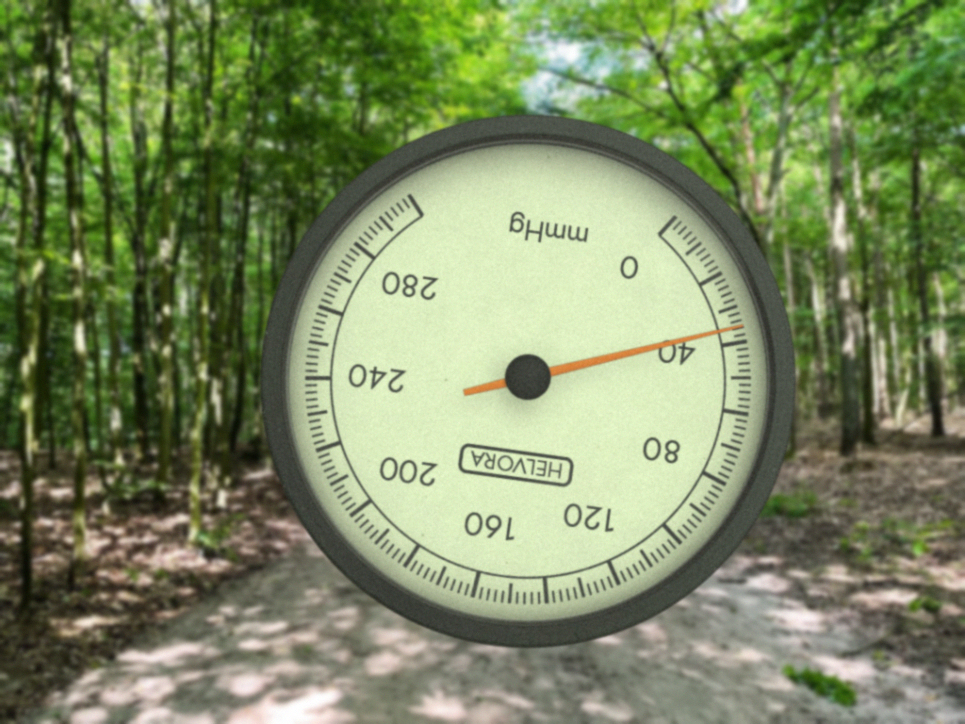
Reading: value=36 unit=mmHg
